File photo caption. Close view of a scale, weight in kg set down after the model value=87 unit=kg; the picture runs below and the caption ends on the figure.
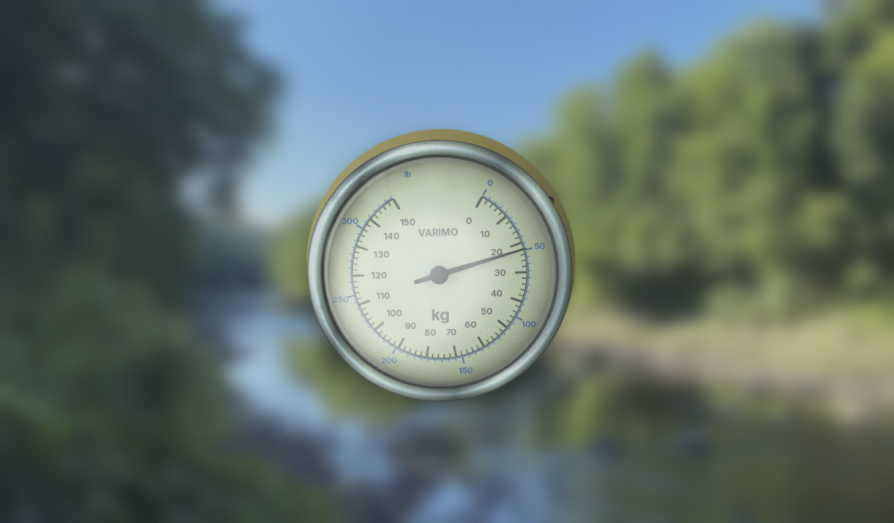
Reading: value=22 unit=kg
